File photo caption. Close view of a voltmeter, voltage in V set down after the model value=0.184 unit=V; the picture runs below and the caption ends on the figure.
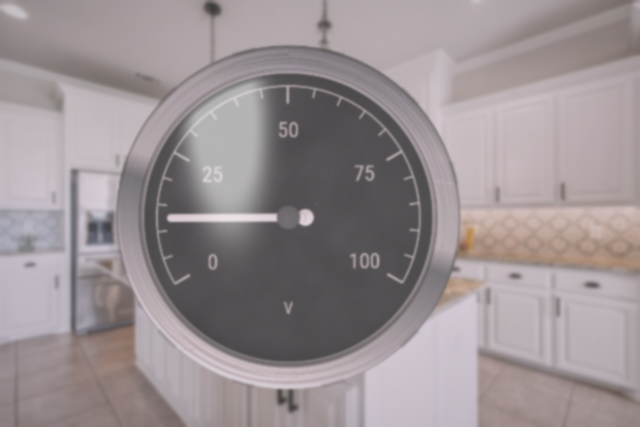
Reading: value=12.5 unit=V
